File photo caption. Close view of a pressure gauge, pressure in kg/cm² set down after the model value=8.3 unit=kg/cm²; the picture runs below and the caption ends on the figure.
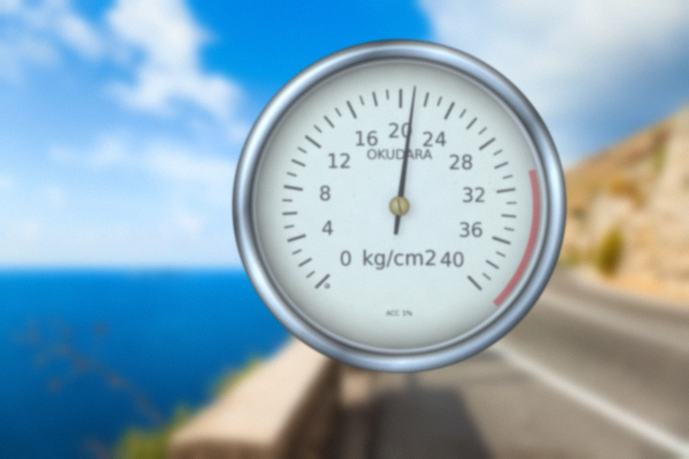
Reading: value=21 unit=kg/cm²
